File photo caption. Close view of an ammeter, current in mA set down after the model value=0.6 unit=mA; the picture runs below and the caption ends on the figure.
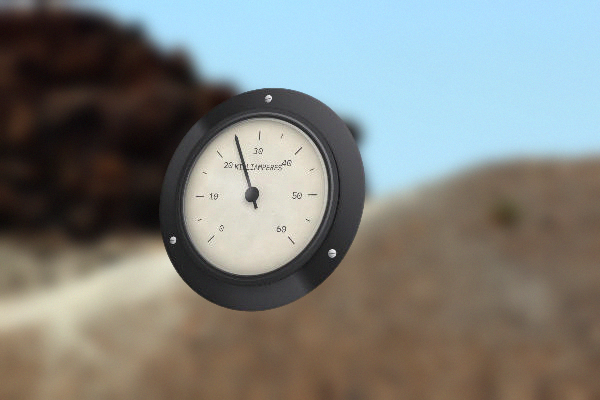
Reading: value=25 unit=mA
